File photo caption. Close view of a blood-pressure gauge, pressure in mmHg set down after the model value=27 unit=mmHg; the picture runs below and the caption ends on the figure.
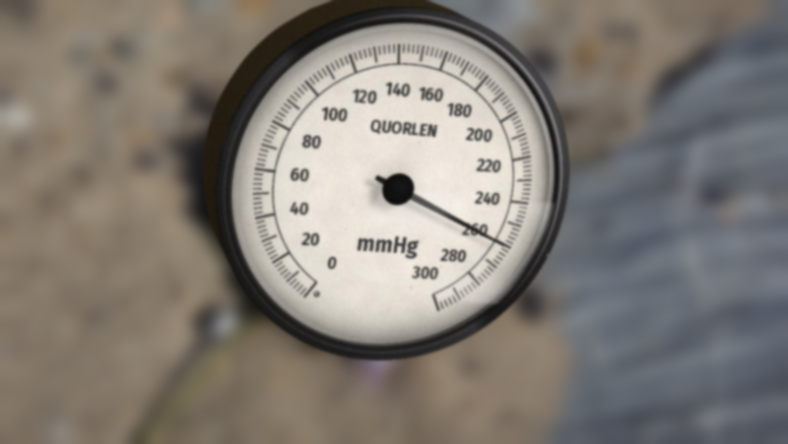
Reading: value=260 unit=mmHg
